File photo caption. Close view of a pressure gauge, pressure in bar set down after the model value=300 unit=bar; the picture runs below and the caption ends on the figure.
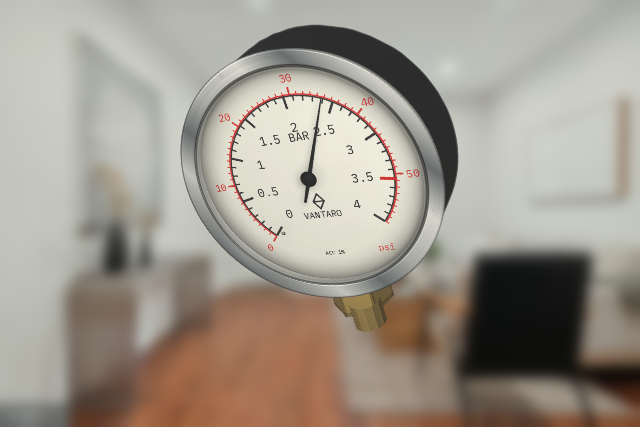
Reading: value=2.4 unit=bar
